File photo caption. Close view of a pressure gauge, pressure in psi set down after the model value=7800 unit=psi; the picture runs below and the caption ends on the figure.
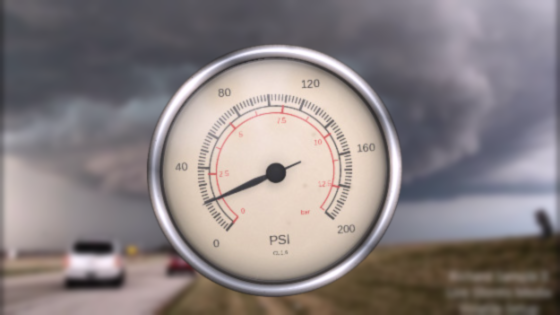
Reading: value=20 unit=psi
